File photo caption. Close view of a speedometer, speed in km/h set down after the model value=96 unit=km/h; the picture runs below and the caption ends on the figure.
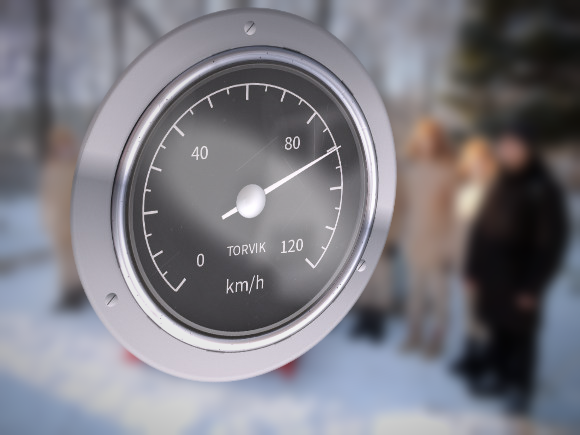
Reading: value=90 unit=km/h
